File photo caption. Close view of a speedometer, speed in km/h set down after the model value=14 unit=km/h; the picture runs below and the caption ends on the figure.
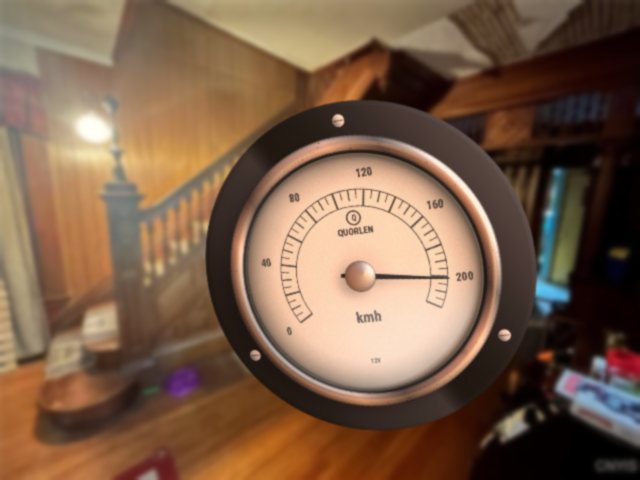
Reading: value=200 unit=km/h
